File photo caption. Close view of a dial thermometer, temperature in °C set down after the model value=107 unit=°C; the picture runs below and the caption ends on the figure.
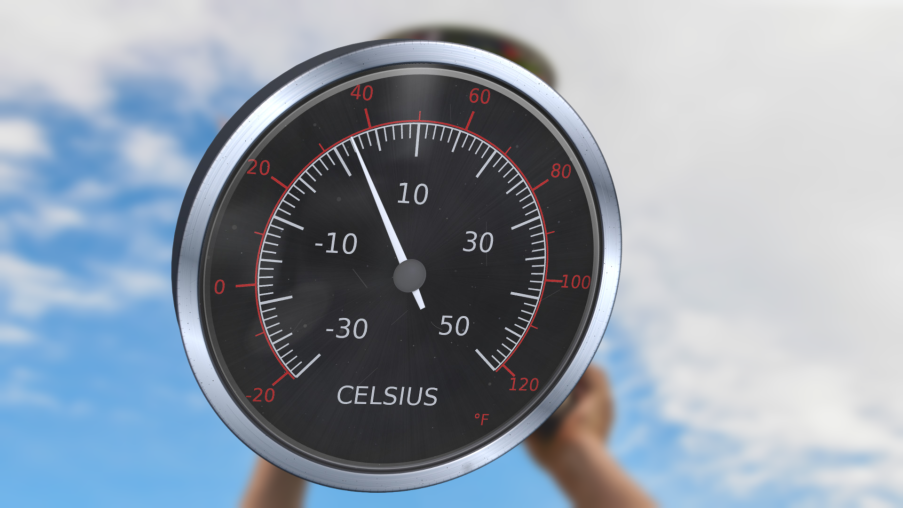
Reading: value=2 unit=°C
